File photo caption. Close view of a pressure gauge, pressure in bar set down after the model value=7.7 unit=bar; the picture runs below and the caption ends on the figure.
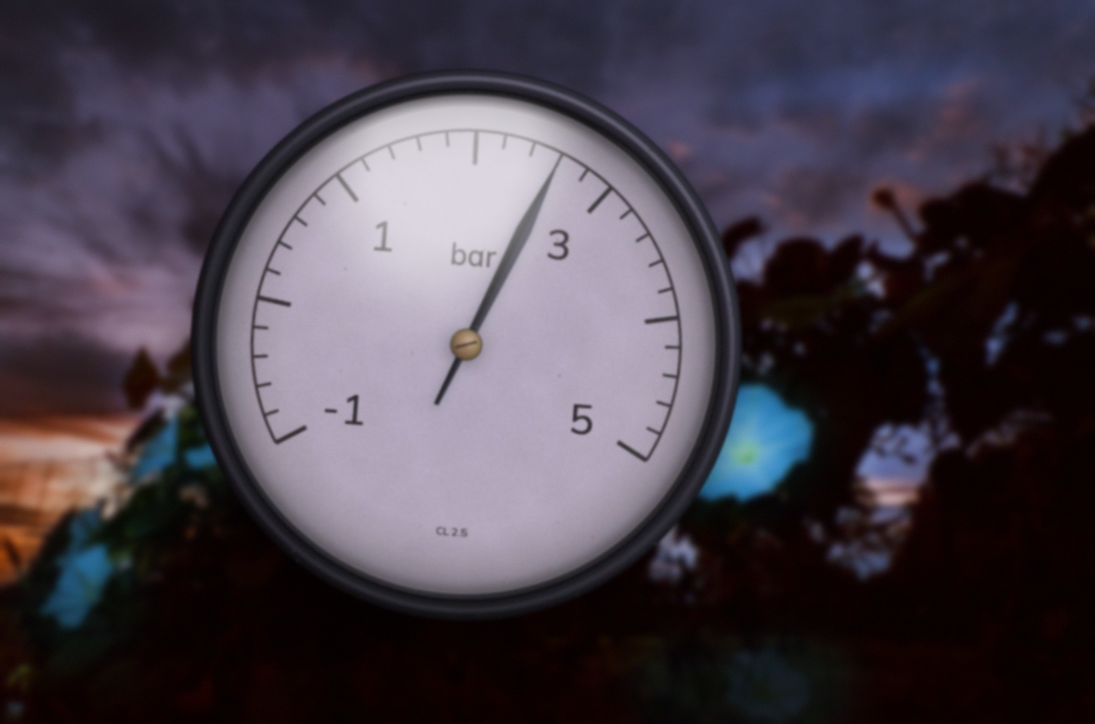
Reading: value=2.6 unit=bar
